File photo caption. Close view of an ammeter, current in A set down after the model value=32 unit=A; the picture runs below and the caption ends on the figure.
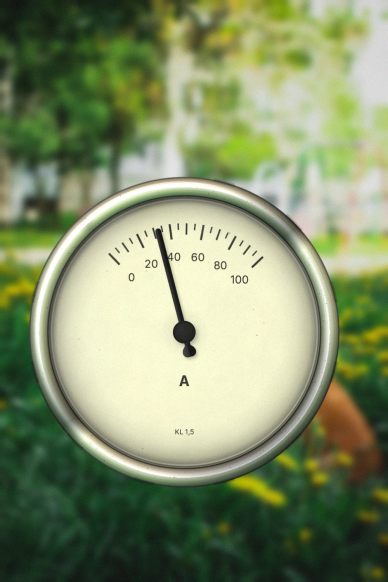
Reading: value=32.5 unit=A
